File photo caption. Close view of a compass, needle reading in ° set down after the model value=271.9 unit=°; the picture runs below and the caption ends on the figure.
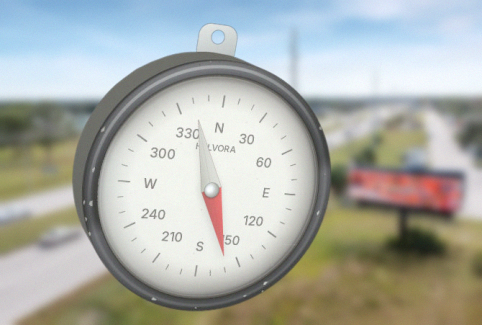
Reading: value=160 unit=°
